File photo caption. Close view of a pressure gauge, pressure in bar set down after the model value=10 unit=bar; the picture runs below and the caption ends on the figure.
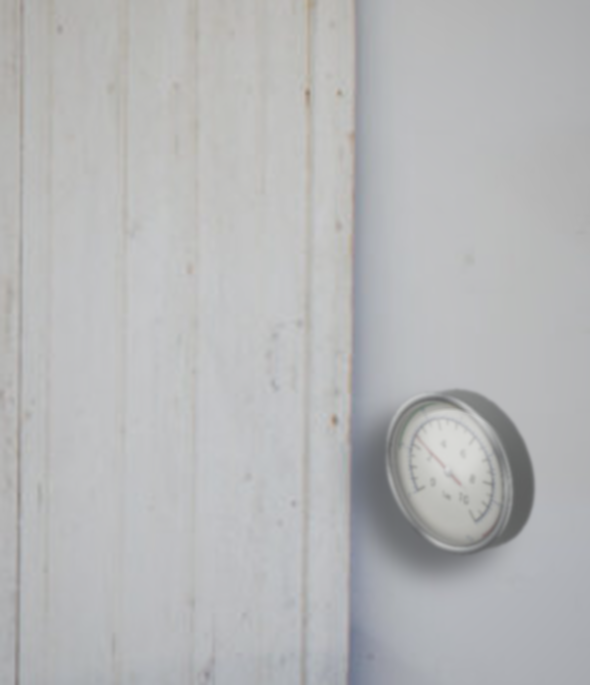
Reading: value=2.5 unit=bar
